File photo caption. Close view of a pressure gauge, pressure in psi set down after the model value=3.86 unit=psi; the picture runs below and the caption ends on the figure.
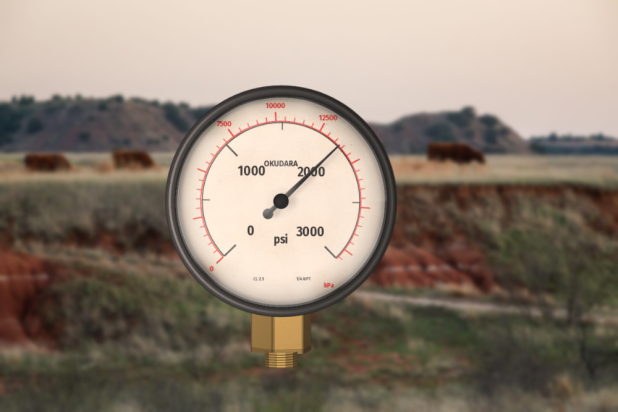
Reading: value=2000 unit=psi
